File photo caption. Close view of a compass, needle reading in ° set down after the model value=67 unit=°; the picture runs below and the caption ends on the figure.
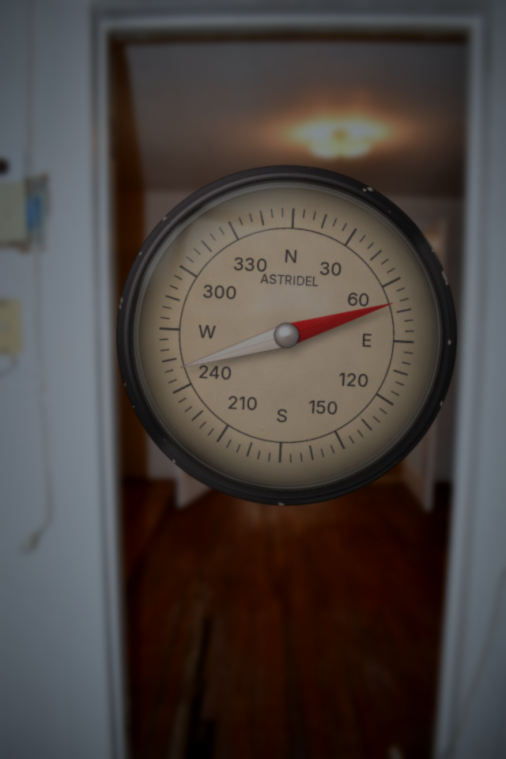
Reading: value=70 unit=°
